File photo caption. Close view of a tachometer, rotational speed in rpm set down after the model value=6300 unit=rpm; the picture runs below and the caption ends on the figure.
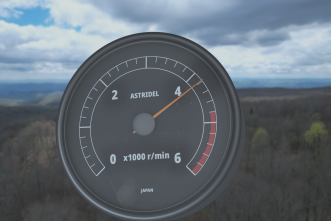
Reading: value=4200 unit=rpm
